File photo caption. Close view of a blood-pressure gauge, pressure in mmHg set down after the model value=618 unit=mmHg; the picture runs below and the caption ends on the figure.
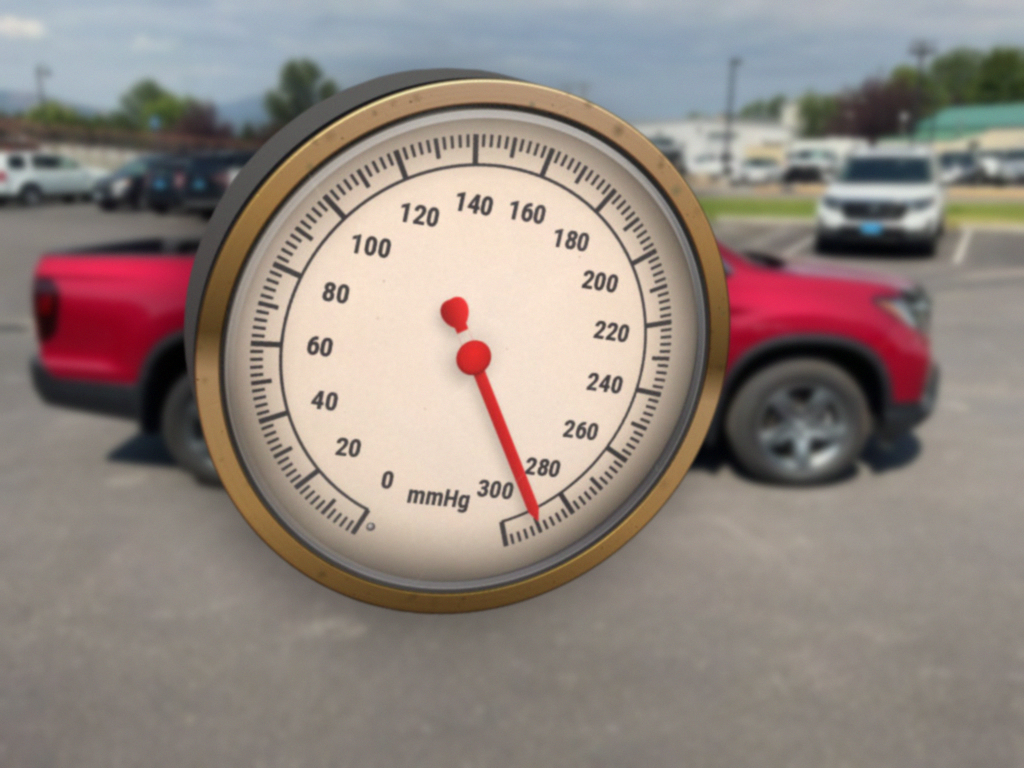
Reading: value=290 unit=mmHg
